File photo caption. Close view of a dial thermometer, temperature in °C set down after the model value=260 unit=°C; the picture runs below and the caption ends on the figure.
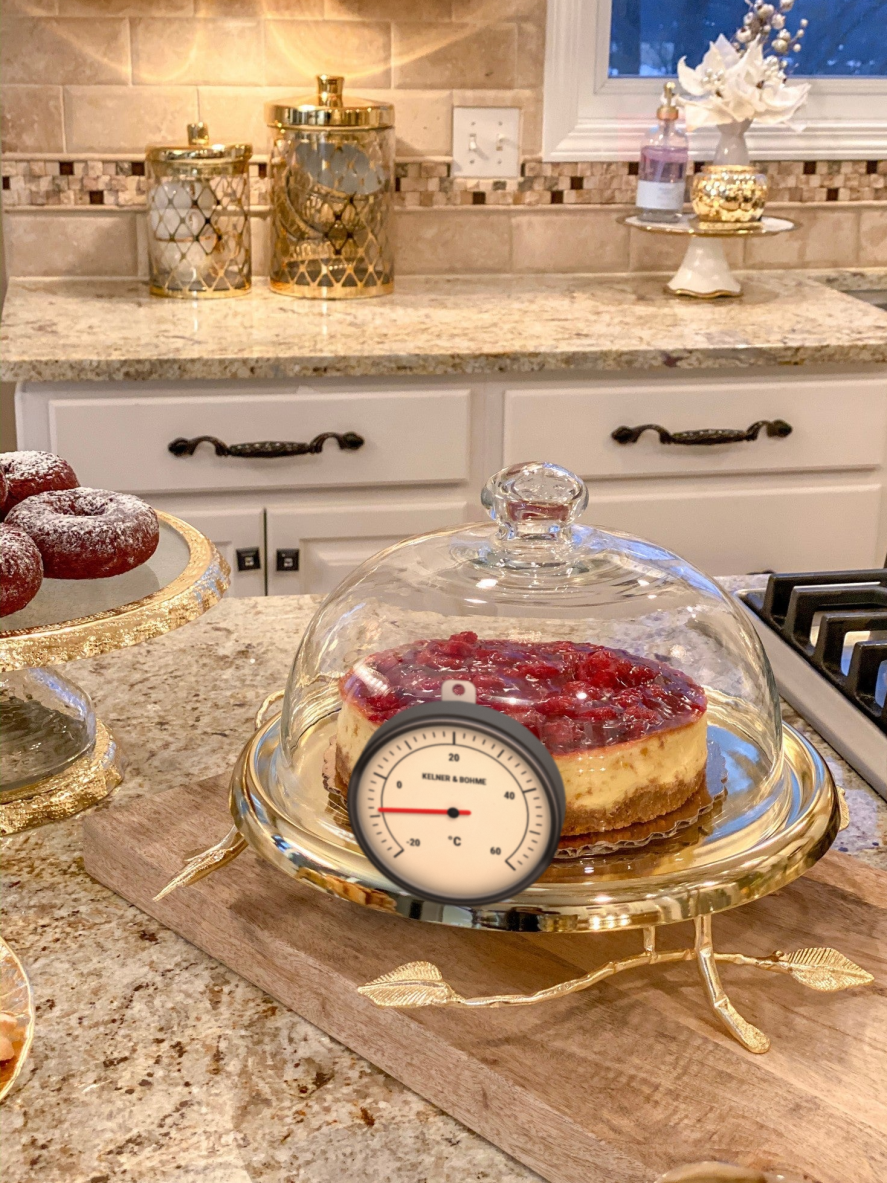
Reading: value=-8 unit=°C
